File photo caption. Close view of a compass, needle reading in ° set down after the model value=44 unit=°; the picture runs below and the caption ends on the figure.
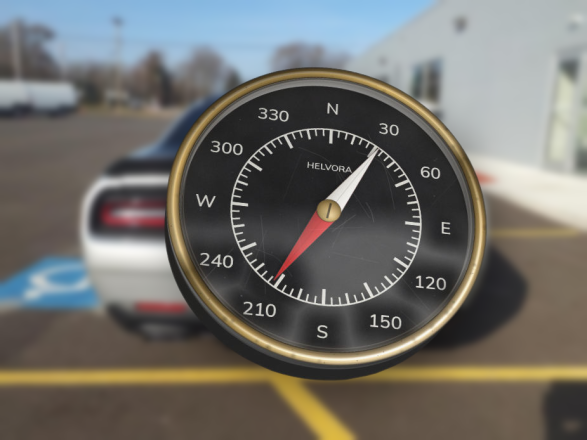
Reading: value=212.5 unit=°
